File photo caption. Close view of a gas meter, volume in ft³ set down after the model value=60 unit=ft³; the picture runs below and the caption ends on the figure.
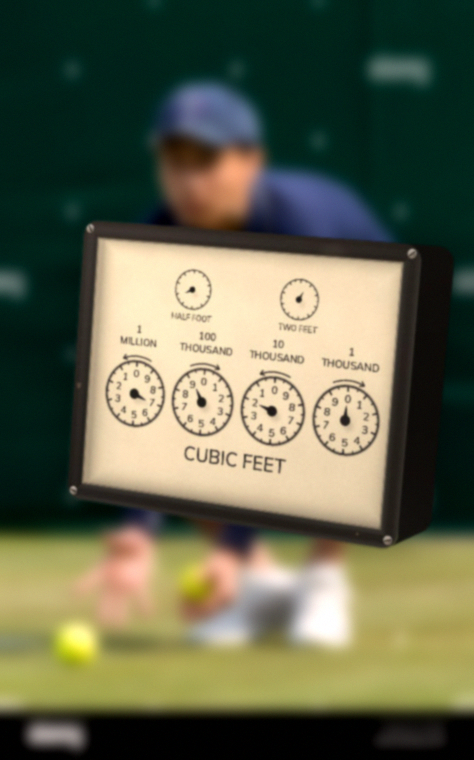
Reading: value=692000 unit=ft³
